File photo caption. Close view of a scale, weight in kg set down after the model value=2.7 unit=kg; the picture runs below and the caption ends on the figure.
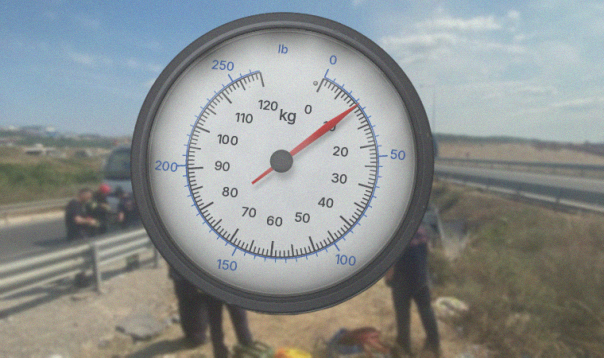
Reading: value=10 unit=kg
